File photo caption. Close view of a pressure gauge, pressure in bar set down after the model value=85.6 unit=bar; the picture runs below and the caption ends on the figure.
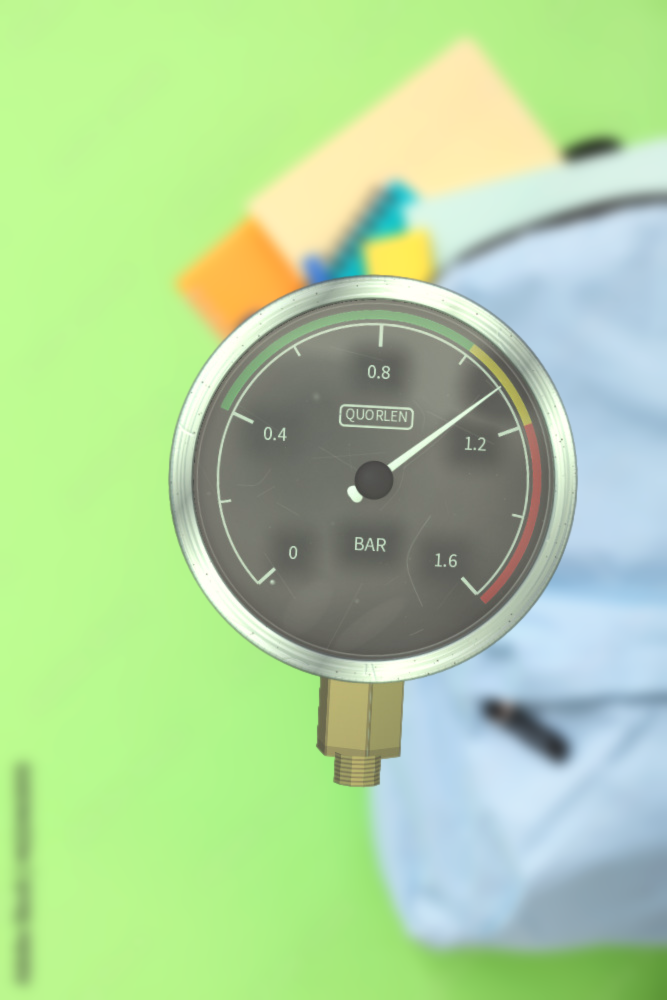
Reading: value=1.1 unit=bar
